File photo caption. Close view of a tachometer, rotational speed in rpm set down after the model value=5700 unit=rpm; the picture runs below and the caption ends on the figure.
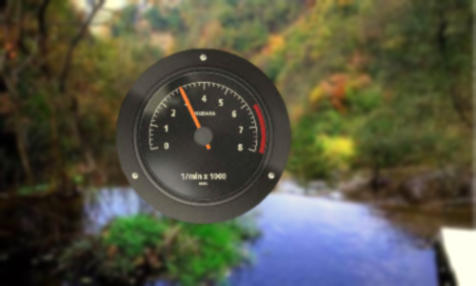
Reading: value=3000 unit=rpm
